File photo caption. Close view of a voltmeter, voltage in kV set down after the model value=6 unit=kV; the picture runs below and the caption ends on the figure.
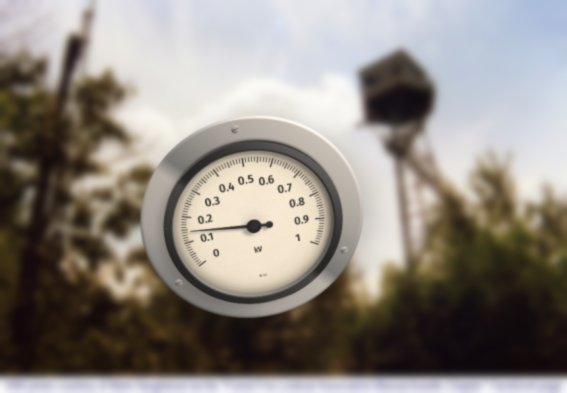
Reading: value=0.15 unit=kV
